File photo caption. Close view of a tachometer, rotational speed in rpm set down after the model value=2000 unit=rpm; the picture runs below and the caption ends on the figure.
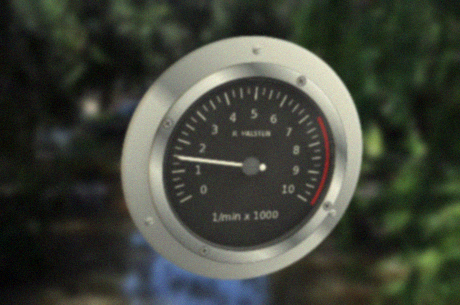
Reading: value=1500 unit=rpm
